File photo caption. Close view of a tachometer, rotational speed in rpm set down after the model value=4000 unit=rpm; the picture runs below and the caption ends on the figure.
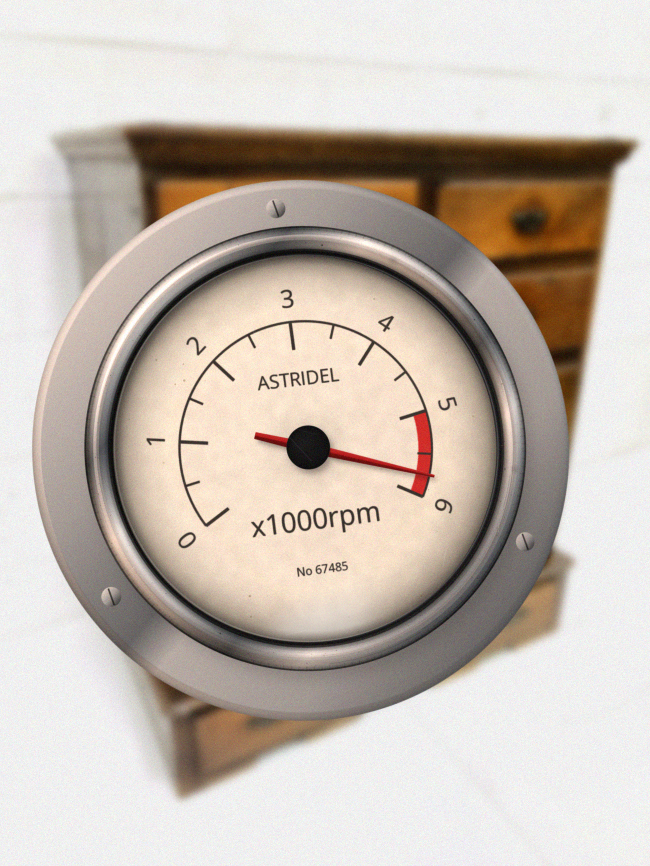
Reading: value=5750 unit=rpm
